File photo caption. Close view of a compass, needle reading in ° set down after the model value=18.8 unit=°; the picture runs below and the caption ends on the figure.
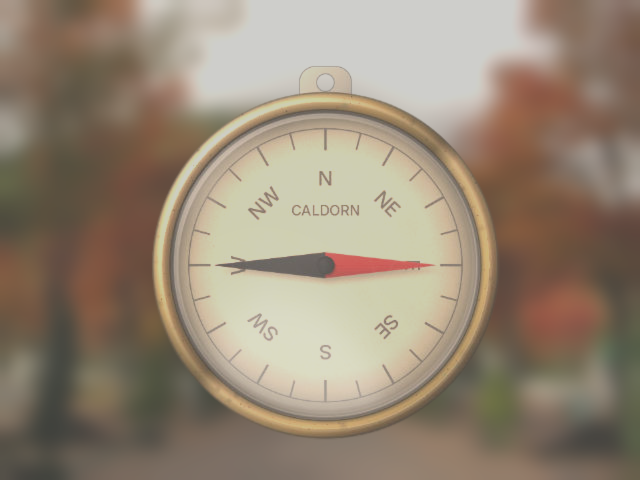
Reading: value=90 unit=°
